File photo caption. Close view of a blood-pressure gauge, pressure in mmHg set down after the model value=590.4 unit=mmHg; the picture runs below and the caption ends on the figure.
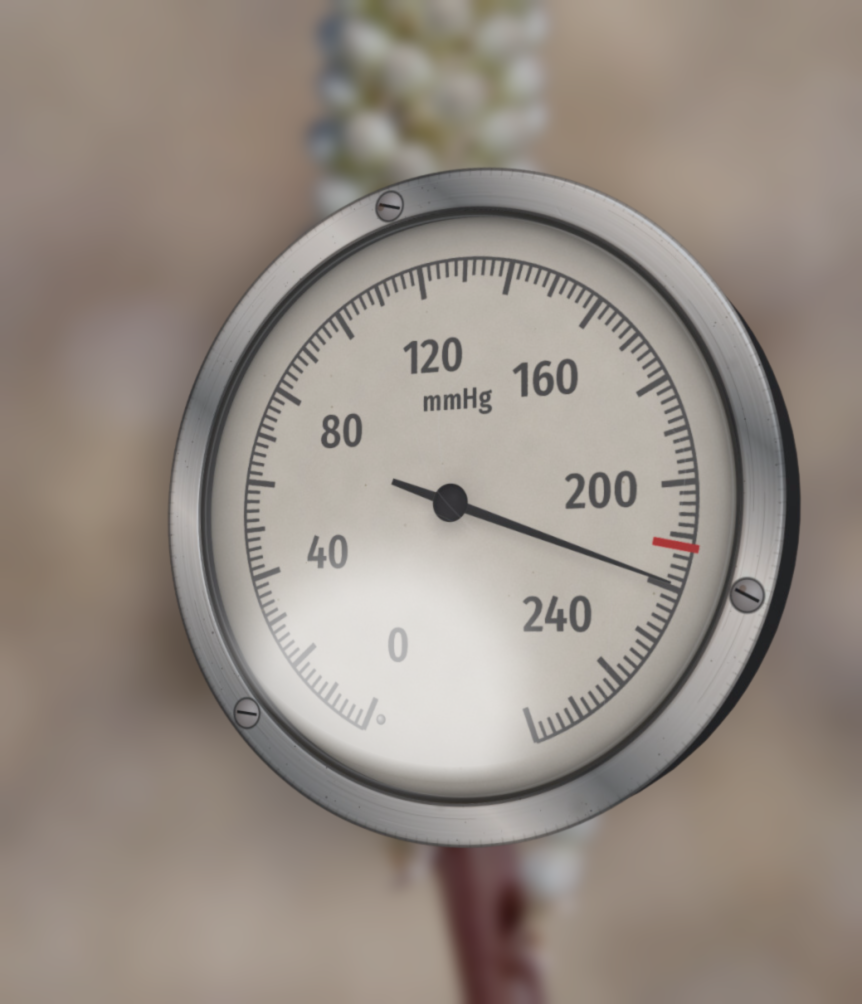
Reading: value=219 unit=mmHg
